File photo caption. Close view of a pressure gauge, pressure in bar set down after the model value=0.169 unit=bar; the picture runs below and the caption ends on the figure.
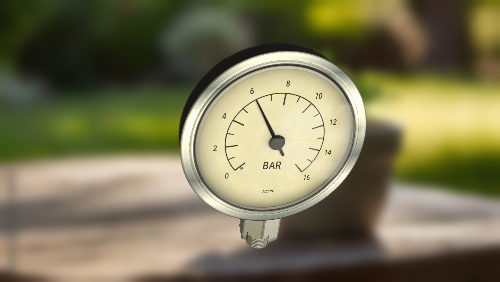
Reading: value=6 unit=bar
